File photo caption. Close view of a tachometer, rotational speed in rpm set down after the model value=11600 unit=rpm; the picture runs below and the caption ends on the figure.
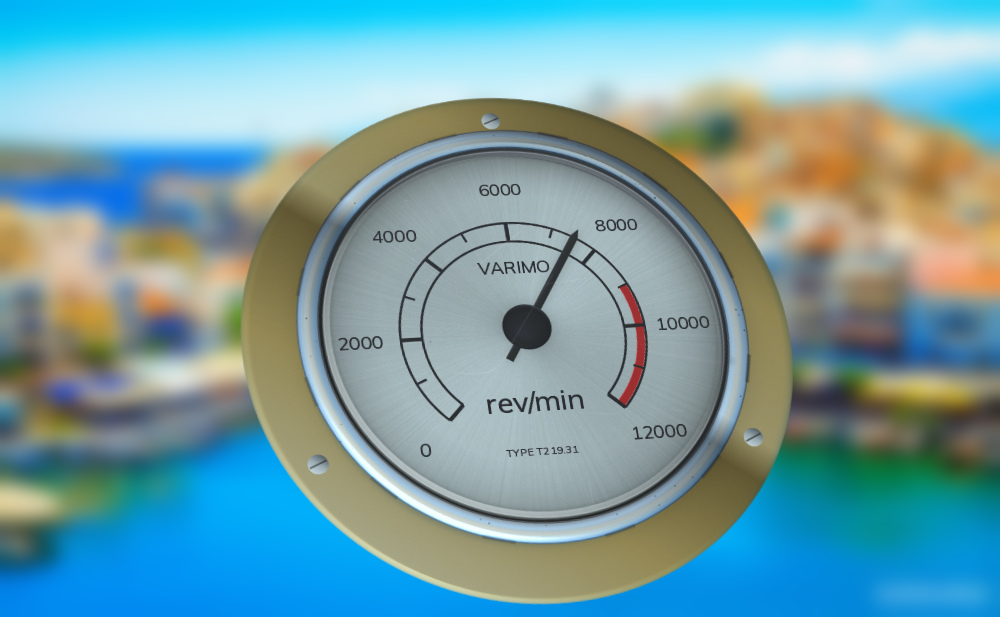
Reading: value=7500 unit=rpm
